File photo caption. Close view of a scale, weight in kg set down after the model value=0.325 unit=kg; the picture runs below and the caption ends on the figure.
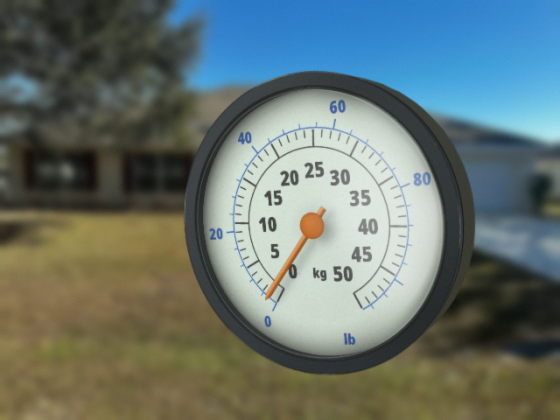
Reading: value=1 unit=kg
